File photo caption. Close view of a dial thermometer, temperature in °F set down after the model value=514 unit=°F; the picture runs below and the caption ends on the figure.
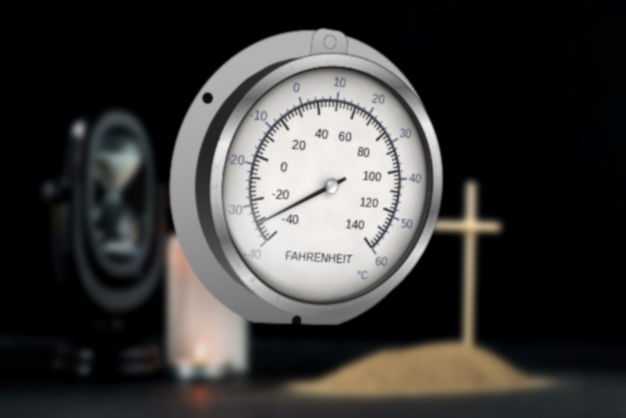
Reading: value=-30 unit=°F
